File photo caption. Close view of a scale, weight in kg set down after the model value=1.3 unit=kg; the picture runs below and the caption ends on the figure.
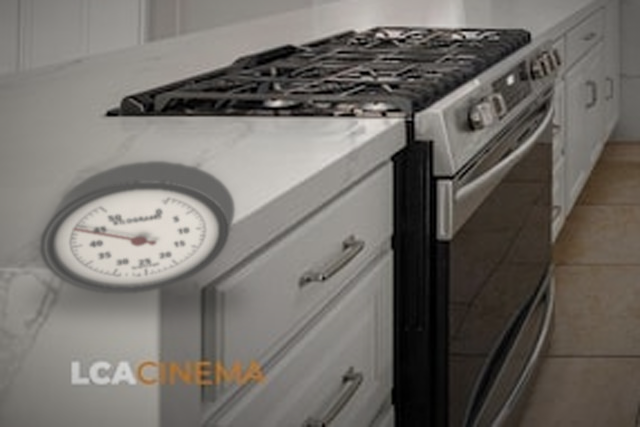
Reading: value=45 unit=kg
